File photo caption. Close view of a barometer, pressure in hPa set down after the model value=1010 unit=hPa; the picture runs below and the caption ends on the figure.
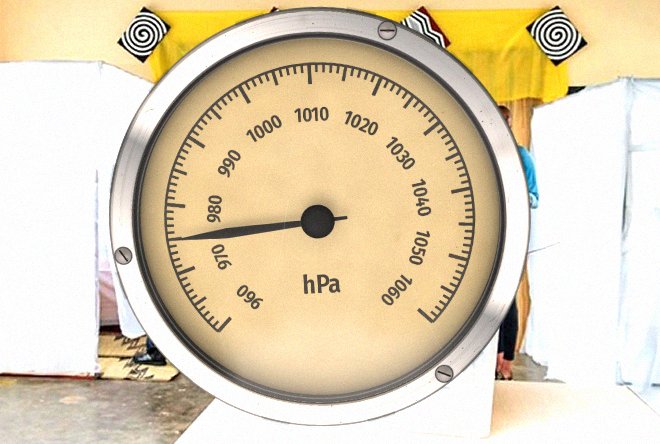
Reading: value=975 unit=hPa
